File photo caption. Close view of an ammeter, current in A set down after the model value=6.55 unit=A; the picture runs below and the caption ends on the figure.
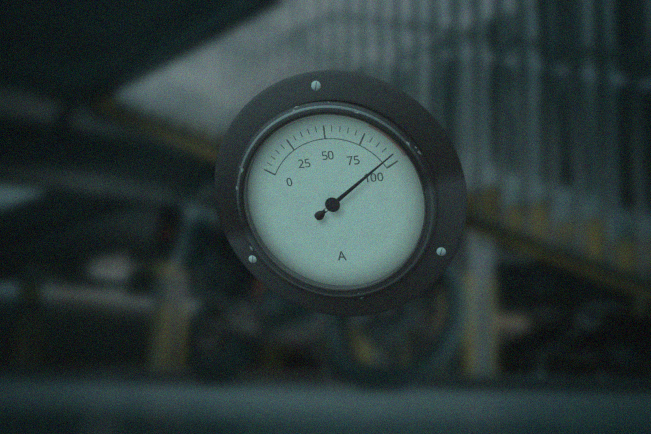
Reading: value=95 unit=A
